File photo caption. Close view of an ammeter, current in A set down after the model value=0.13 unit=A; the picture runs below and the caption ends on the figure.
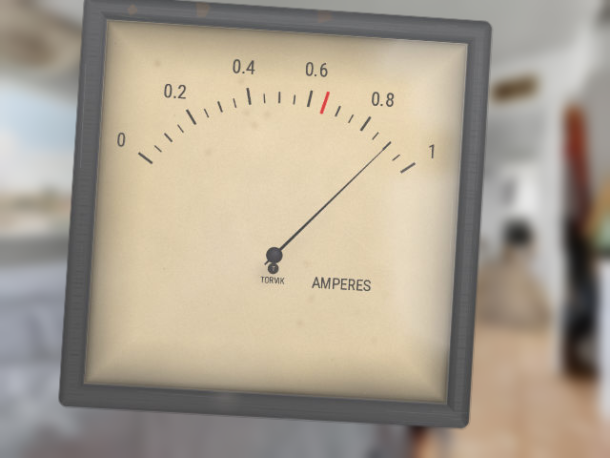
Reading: value=0.9 unit=A
